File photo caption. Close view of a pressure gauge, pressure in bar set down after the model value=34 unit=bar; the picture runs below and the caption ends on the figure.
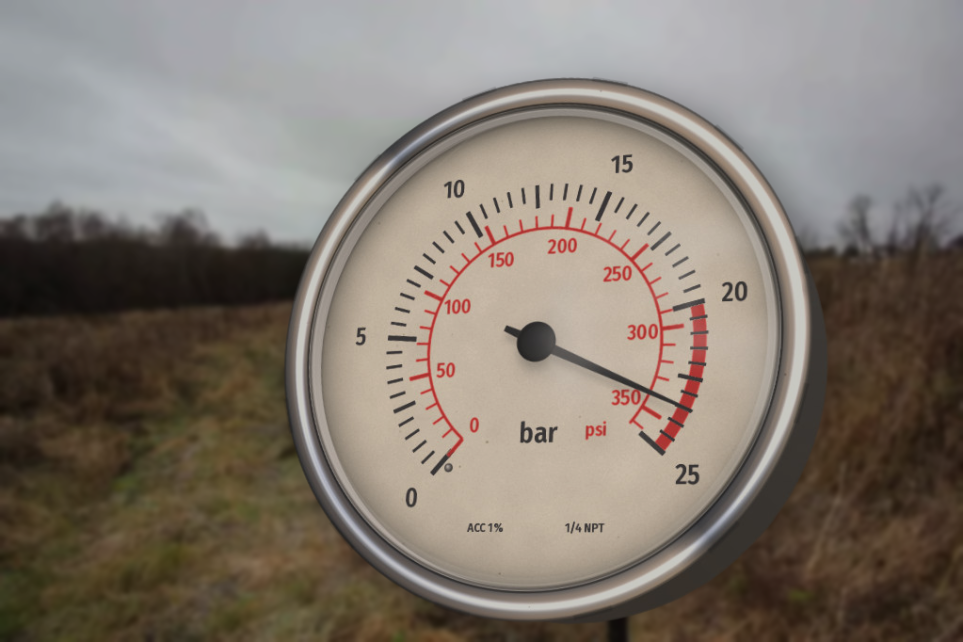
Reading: value=23.5 unit=bar
